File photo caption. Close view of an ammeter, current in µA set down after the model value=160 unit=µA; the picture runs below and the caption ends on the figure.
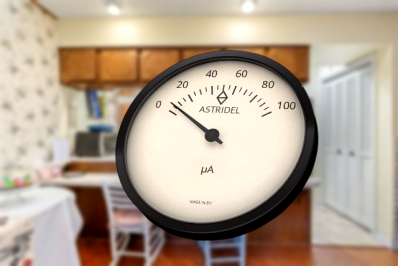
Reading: value=5 unit=µA
